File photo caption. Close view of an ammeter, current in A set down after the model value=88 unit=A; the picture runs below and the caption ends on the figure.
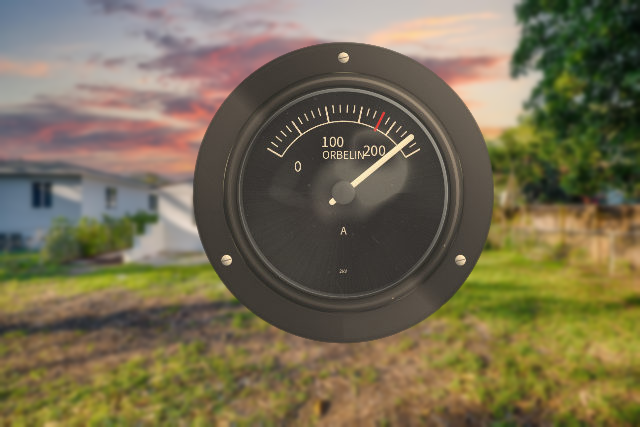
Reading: value=230 unit=A
